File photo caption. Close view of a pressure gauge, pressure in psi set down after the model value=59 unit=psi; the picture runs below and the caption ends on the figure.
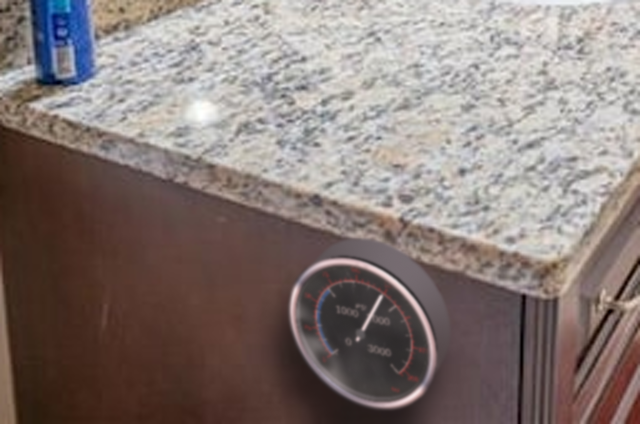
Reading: value=1800 unit=psi
